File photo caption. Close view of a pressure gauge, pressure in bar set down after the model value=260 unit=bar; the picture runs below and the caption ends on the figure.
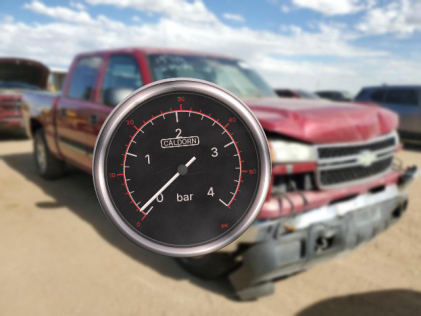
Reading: value=0.1 unit=bar
